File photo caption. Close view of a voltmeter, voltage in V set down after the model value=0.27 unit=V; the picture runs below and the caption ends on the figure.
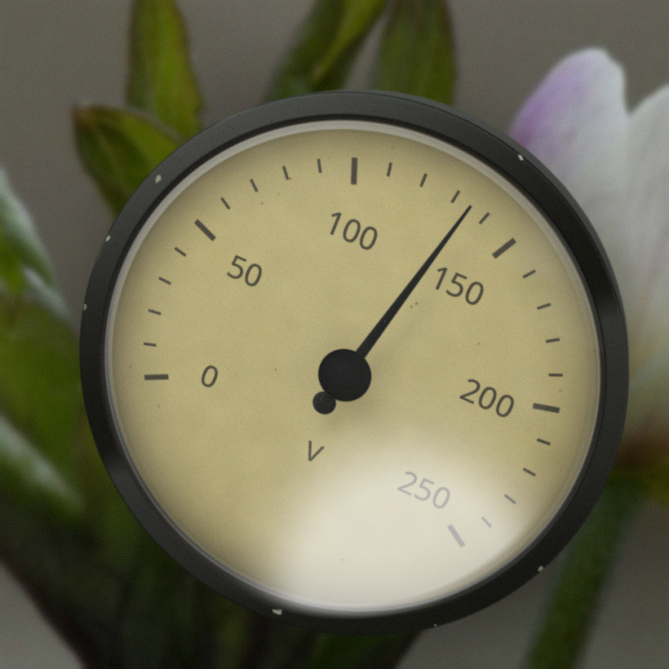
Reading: value=135 unit=V
